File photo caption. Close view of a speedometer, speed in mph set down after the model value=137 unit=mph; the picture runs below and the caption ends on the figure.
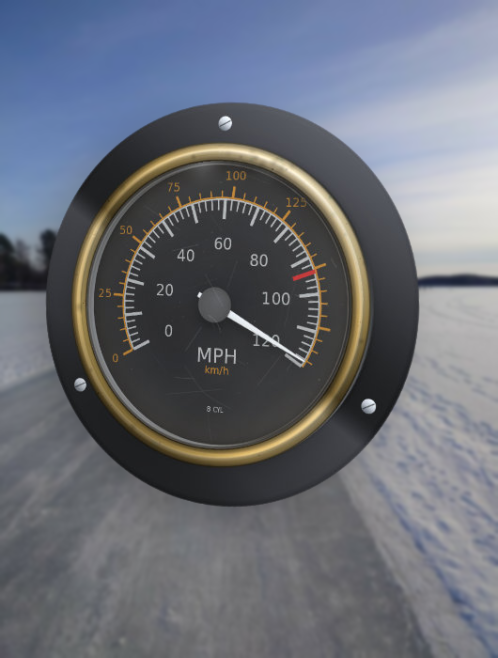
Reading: value=118 unit=mph
